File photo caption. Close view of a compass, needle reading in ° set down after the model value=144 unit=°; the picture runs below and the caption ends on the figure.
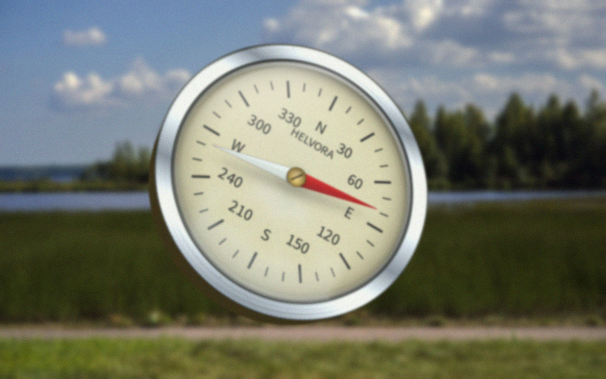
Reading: value=80 unit=°
